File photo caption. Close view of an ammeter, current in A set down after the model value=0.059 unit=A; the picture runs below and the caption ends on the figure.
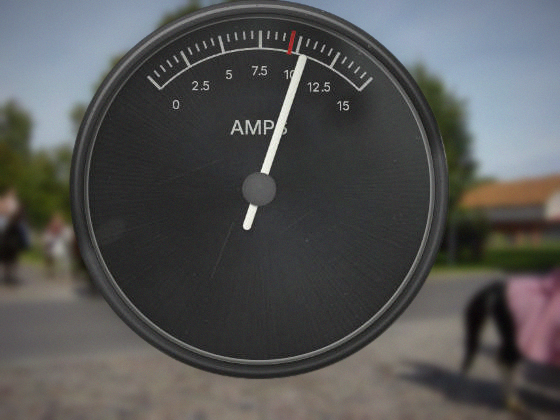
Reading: value=10.5 unit=A
